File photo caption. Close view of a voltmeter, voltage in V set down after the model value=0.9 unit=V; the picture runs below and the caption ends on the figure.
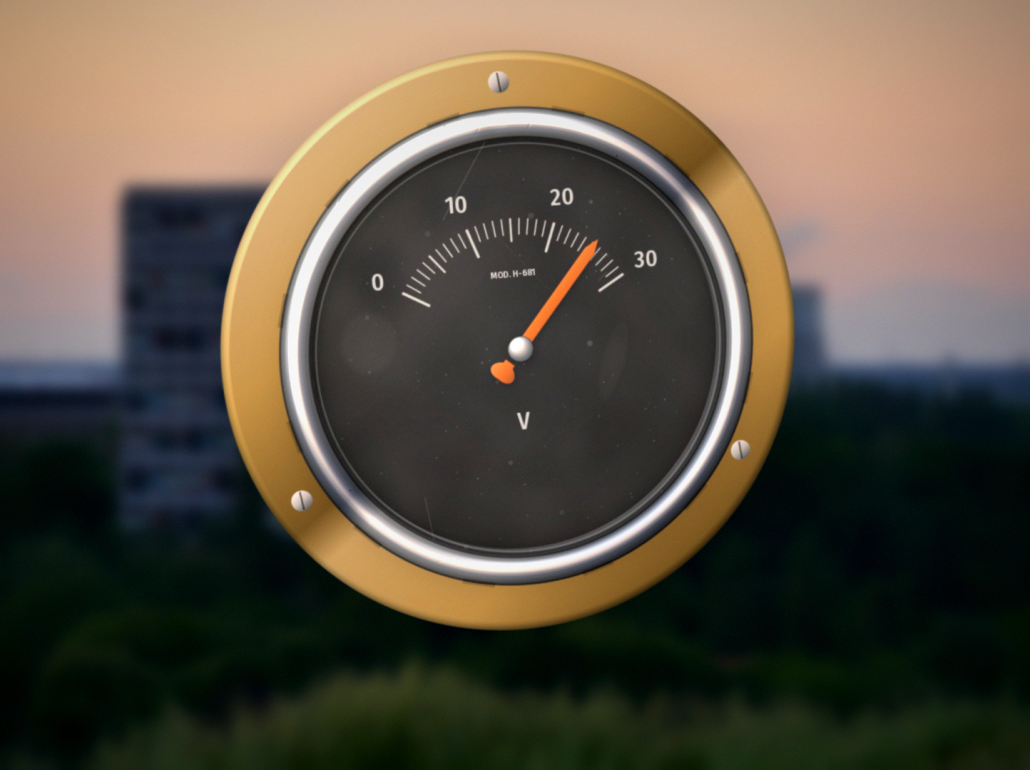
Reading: value=25 unit=V
